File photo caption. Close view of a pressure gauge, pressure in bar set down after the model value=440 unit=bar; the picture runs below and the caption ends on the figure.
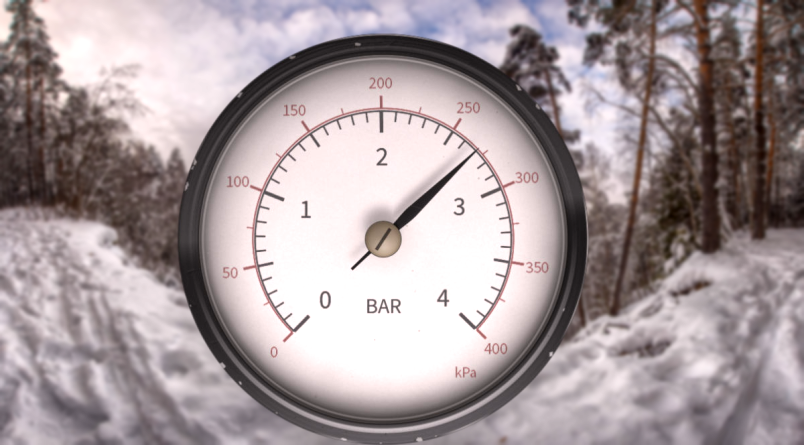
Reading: value=2.7 unit=bar
